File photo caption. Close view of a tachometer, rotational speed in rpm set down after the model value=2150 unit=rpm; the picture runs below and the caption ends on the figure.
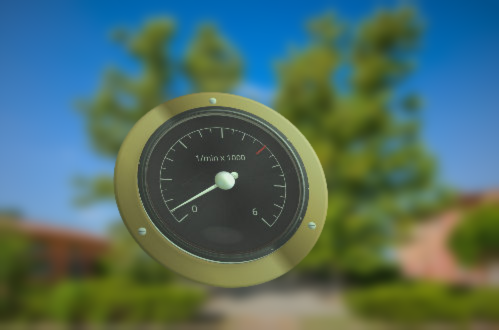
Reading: value=250 unit=rpm
